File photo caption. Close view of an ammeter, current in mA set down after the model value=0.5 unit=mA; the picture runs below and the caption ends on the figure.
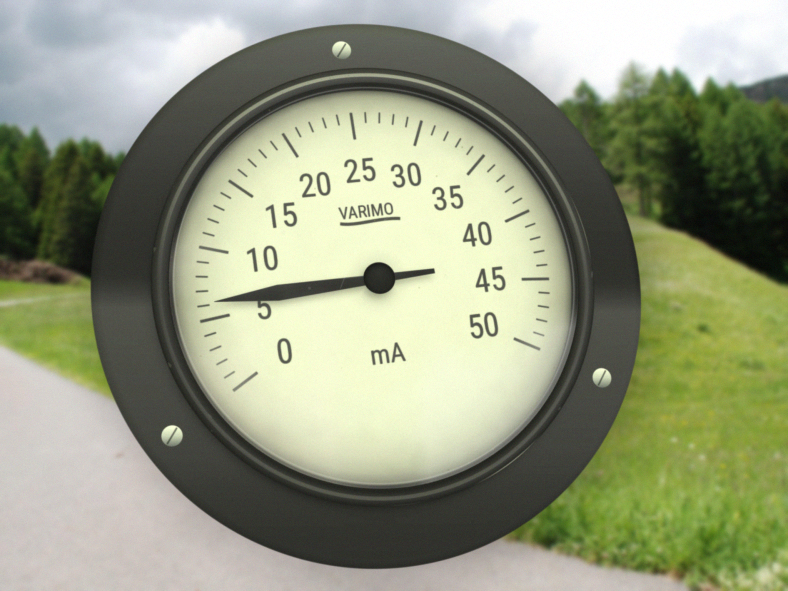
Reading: value=6 unit=mA
